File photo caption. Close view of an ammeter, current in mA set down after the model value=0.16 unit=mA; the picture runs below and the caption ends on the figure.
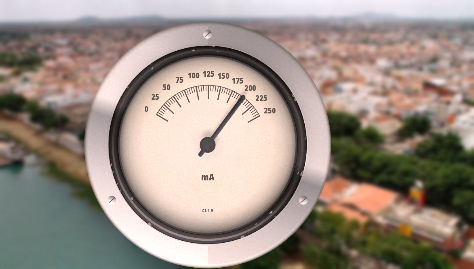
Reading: value=200 unit=mA
